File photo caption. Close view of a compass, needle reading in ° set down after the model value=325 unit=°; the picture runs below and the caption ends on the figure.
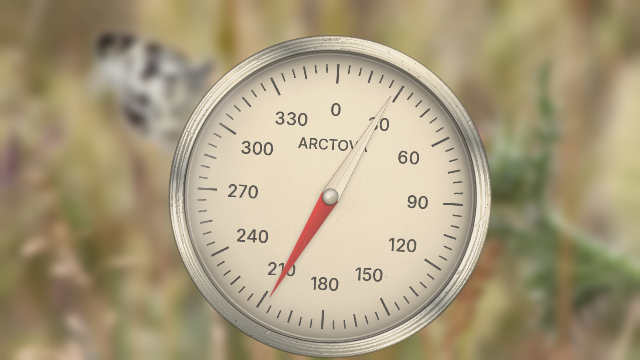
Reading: value=207.5 unit=°
